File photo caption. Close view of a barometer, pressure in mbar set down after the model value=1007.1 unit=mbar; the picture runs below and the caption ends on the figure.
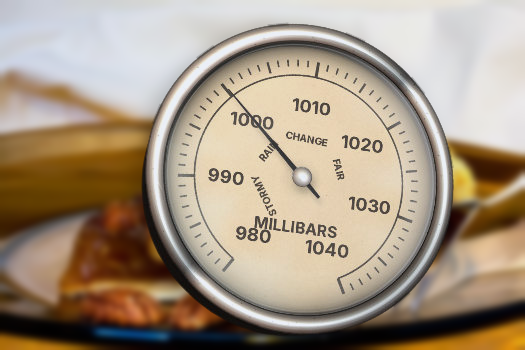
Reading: value=1000 unit=mbar
